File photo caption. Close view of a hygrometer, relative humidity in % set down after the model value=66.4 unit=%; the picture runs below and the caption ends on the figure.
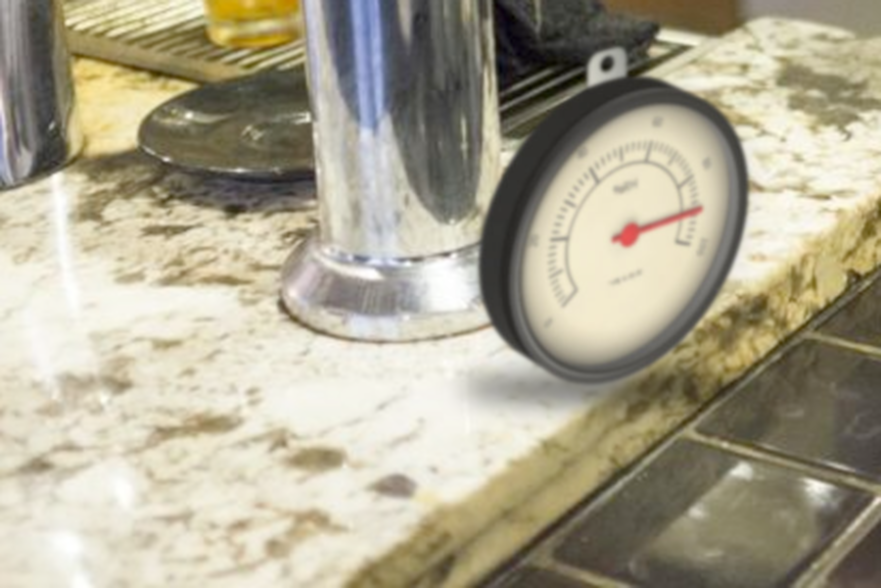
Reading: value=90 unit=%
